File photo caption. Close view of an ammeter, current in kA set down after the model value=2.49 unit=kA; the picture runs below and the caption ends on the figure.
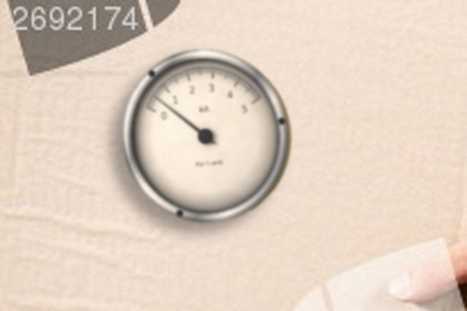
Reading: value=0.5 unit=kA
